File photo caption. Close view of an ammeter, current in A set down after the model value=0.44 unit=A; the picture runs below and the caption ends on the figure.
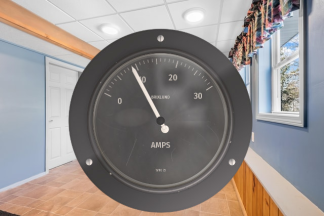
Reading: value=9 unit=A
